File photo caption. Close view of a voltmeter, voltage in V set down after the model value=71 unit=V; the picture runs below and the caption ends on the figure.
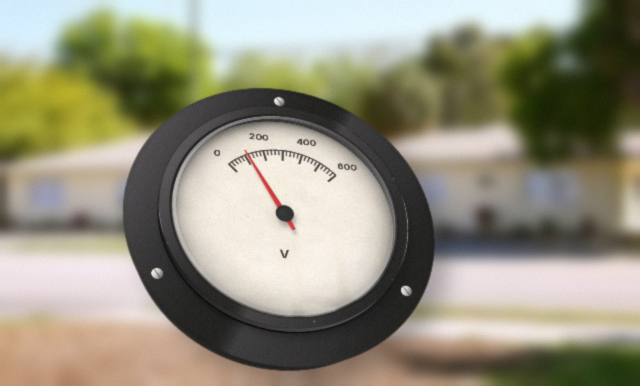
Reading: value=100 unit=V
